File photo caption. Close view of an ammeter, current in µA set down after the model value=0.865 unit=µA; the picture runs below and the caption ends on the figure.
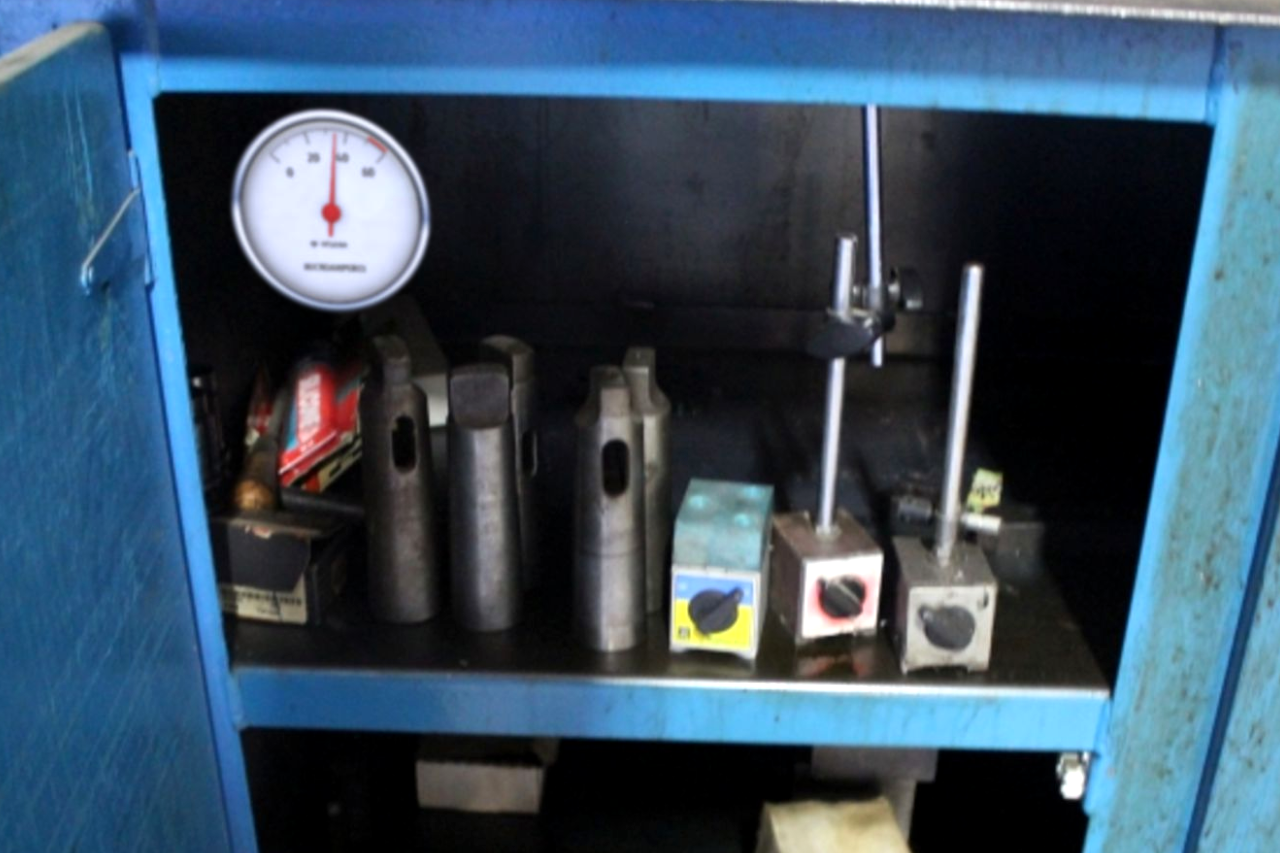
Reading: value=35 unit=µA
